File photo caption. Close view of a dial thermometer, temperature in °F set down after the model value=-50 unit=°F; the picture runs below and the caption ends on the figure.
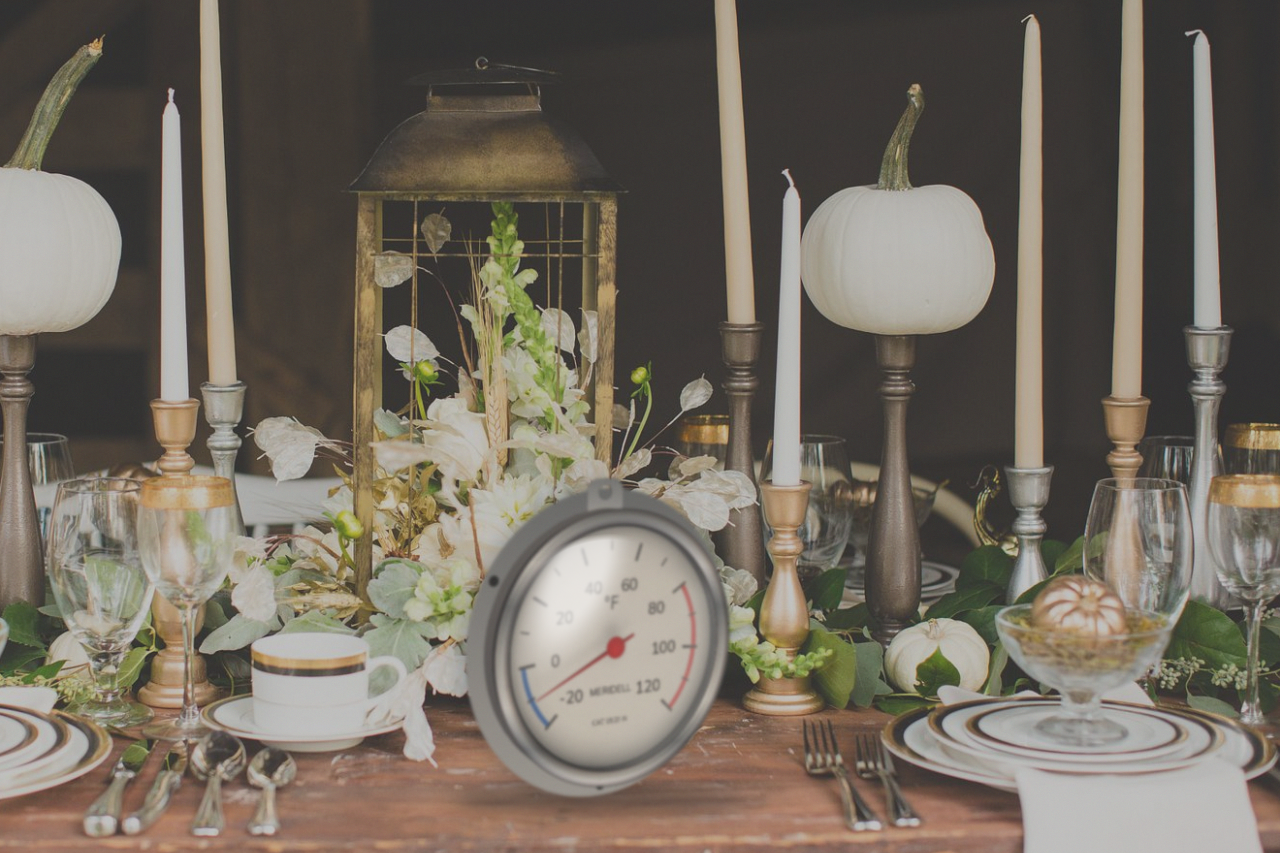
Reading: value=-10 unit=°F
